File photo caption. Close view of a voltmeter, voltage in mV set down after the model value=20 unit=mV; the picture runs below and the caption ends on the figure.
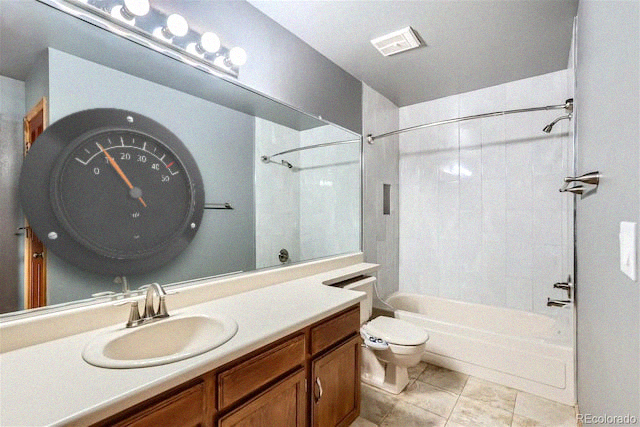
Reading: value=10 unit=mV
